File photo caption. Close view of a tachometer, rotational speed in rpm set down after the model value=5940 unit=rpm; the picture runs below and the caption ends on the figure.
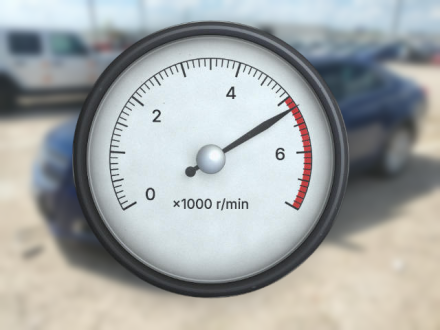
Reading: value=5200 unit=rpm
